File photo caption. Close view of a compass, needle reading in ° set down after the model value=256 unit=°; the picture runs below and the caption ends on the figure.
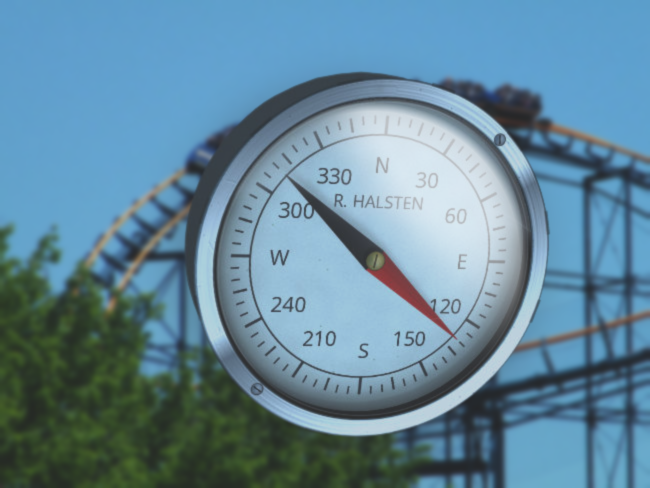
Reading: value=130 unit=°
